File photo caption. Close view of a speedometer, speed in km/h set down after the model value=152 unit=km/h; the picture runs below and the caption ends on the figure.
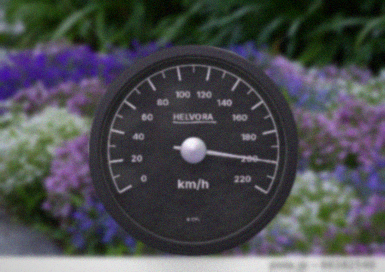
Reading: value=200 unit=km/h
